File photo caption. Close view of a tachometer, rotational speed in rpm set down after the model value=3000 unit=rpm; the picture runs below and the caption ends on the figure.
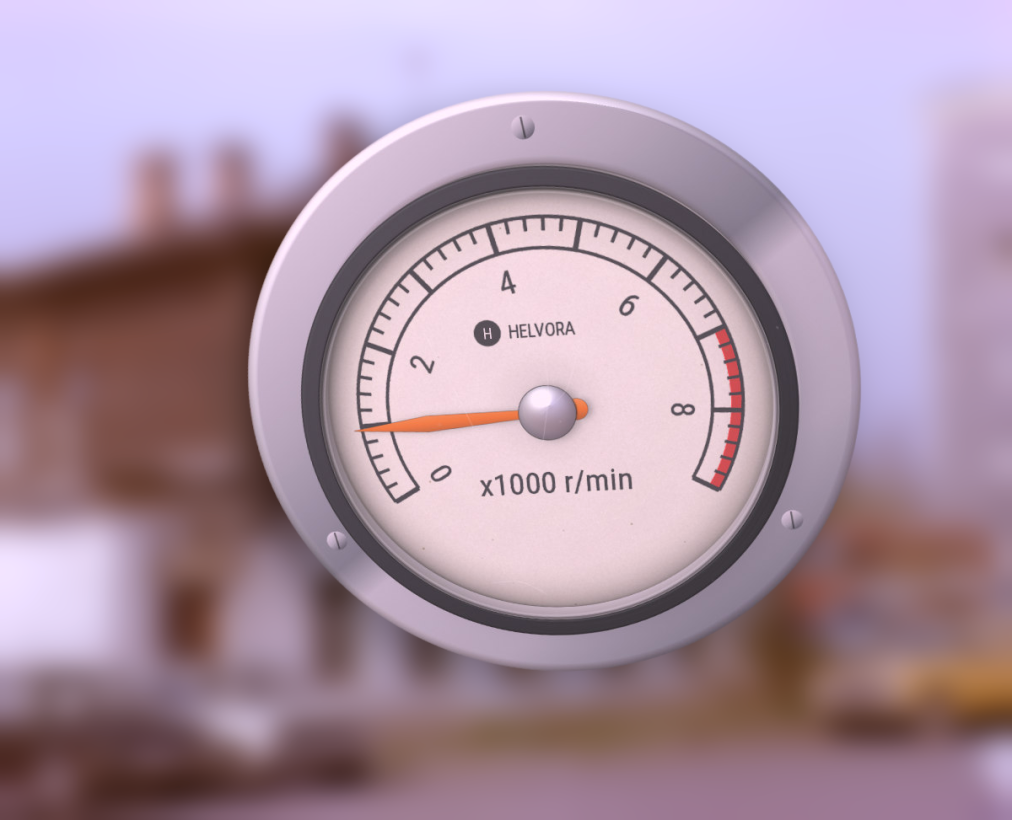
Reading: value=1000 unit=rpm
